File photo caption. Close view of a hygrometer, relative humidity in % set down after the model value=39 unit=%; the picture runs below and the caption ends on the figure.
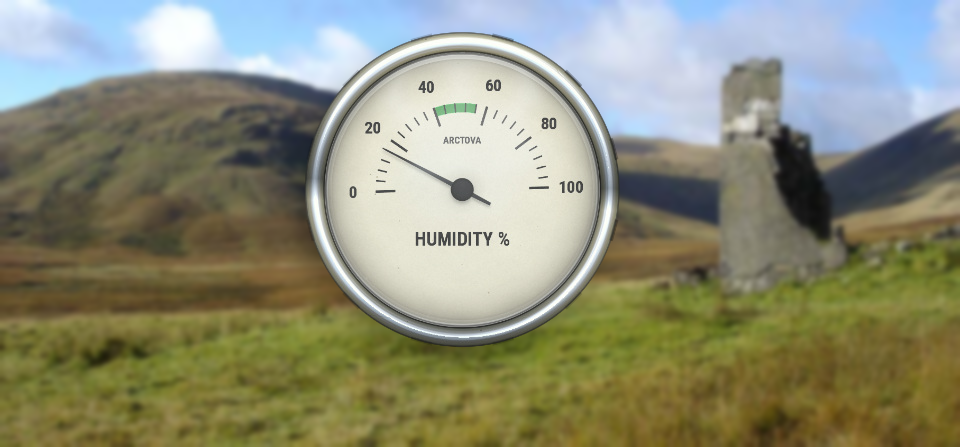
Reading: value=16 unit=%
